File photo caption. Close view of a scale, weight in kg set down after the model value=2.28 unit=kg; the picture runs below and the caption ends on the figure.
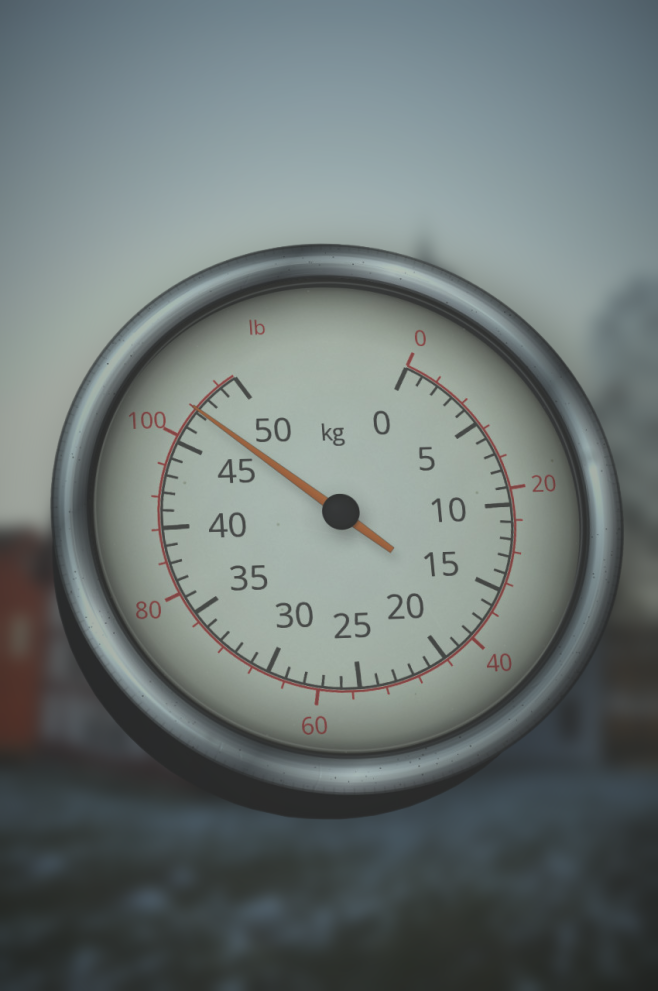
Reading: value=47 unit=kg
